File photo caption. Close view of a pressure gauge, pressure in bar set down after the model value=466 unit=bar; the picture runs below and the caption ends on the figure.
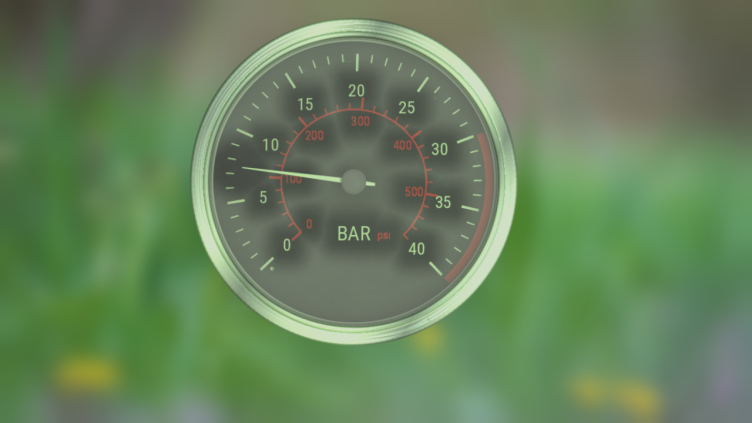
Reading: value=7.5 unit=bar
